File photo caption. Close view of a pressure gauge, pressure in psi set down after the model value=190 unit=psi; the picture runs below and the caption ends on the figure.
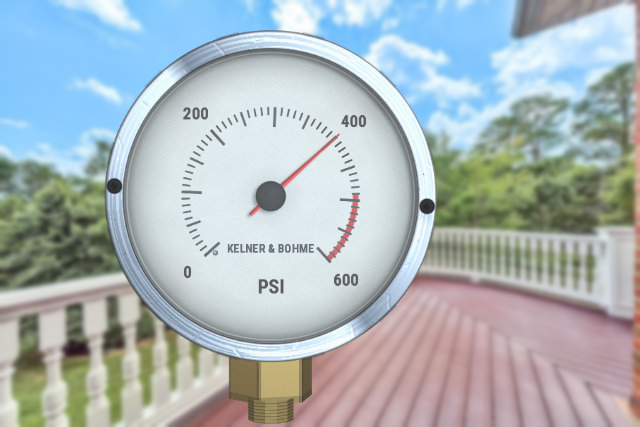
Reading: value=400 unit=psi
